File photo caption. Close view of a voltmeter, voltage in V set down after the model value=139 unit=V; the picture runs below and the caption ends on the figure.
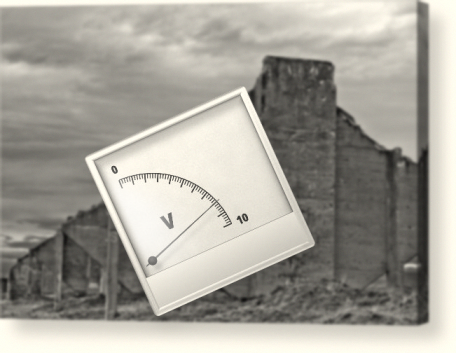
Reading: value=8 unit=V
